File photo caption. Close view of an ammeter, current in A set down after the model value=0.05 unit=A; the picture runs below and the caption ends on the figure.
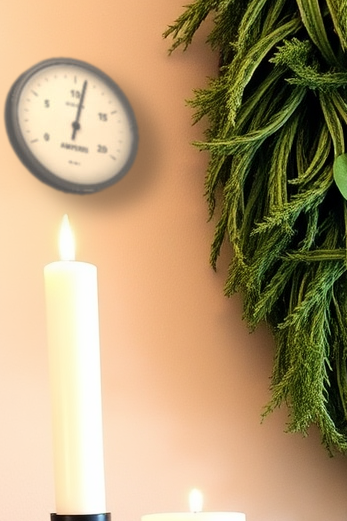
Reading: value=11 unit=A
